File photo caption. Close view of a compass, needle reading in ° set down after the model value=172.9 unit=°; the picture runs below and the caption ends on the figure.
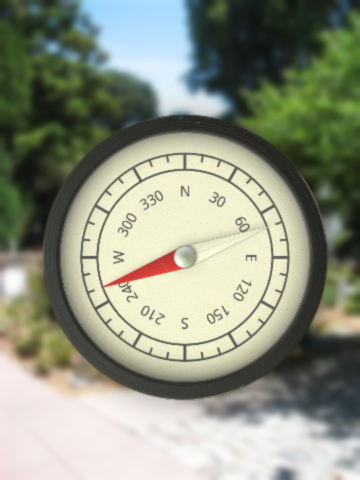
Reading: value=250 unit=°
